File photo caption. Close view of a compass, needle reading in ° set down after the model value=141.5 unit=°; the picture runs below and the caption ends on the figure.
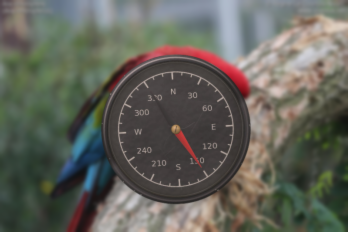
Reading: value=150 unit=°
